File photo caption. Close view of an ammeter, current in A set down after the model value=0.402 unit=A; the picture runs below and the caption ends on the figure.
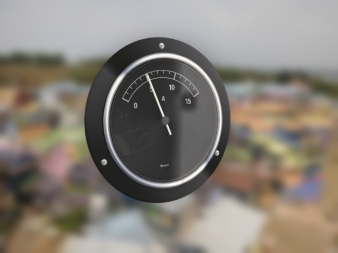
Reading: value=5 unit=A
